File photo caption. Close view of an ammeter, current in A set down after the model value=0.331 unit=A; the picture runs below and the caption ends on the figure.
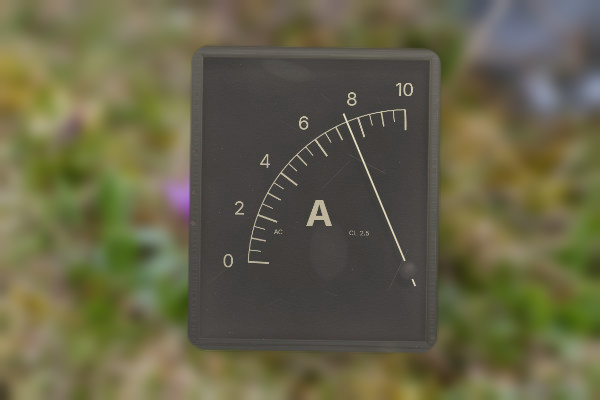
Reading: value=7.5 unit=A
